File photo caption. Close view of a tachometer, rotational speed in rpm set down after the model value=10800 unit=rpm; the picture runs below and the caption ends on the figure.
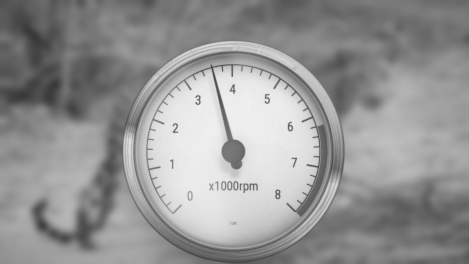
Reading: value=3600 unit=rpm
